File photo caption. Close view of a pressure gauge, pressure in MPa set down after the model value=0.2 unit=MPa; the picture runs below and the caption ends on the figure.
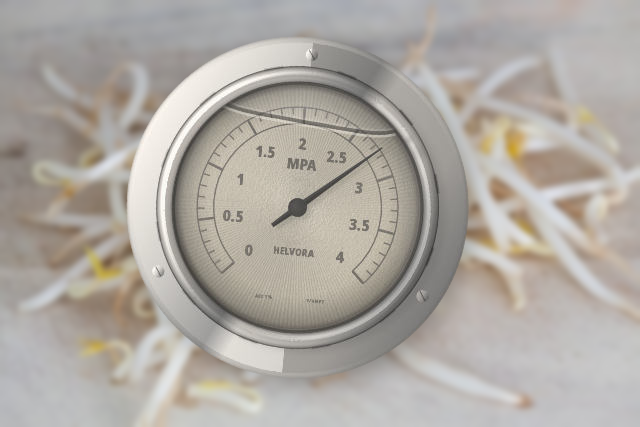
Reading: value=2.75 unit=MPa
